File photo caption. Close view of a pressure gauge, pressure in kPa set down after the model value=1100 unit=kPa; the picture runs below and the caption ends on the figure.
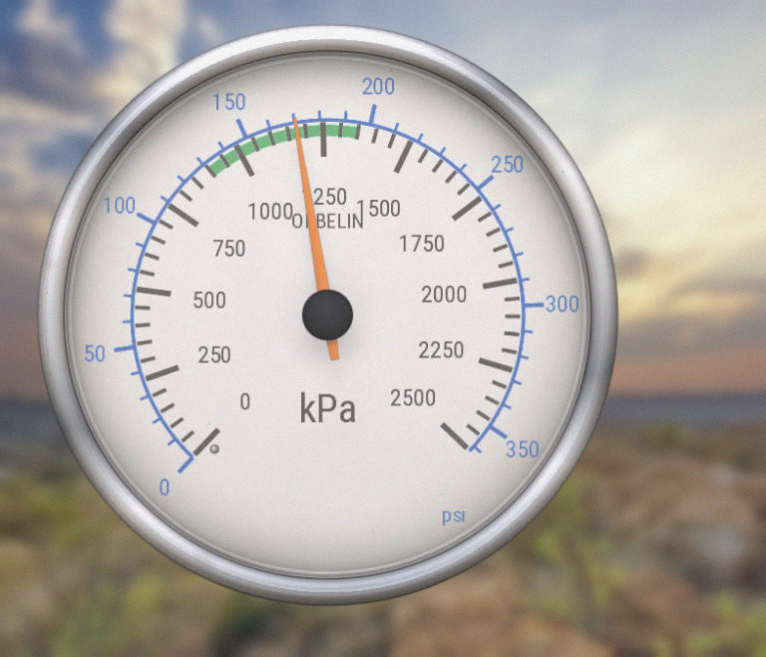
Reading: value=1175 unit=kPa
